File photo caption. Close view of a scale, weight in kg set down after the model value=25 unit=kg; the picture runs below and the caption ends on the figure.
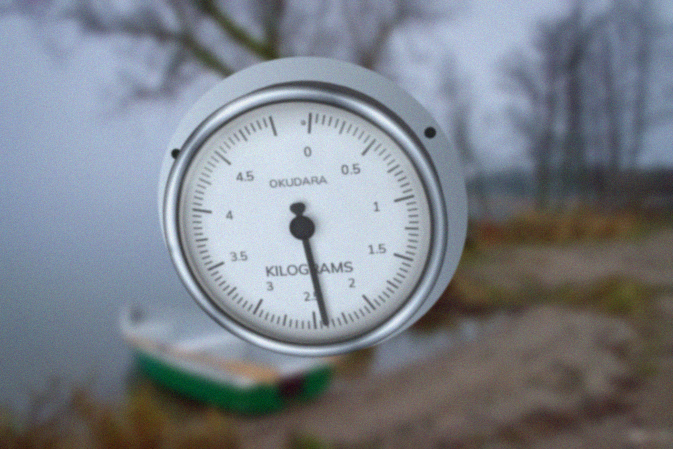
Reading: value=2.4 unit=kg
